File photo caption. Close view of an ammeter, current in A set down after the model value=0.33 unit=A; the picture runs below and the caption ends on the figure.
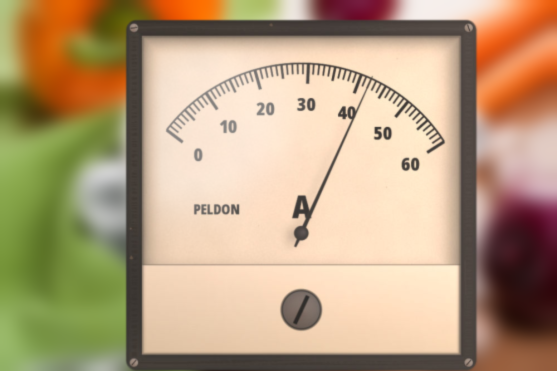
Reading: value=42 unit=A
